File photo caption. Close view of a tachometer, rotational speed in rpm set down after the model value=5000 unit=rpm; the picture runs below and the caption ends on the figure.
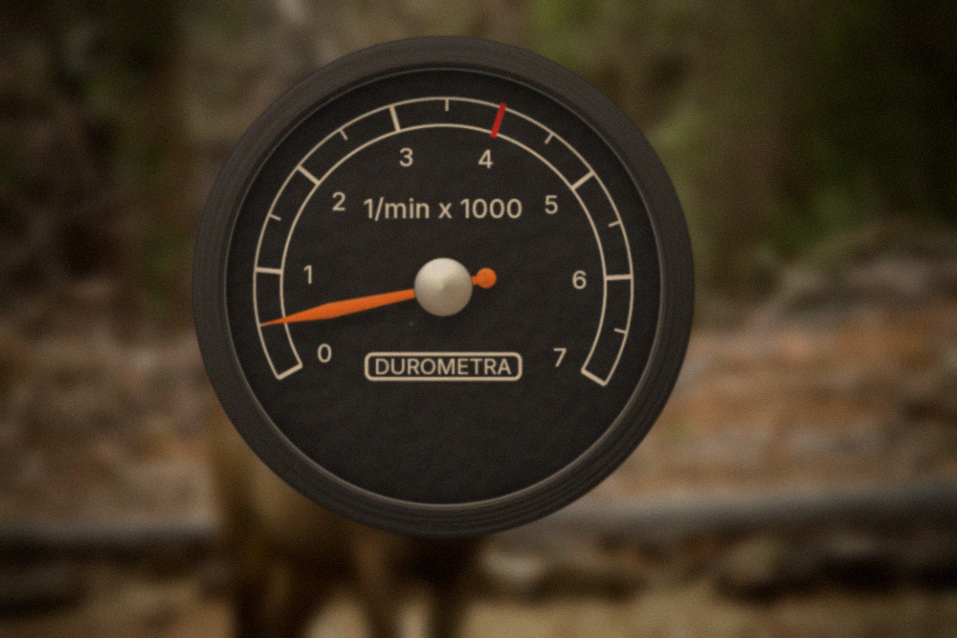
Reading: value=500 unit=rpm
